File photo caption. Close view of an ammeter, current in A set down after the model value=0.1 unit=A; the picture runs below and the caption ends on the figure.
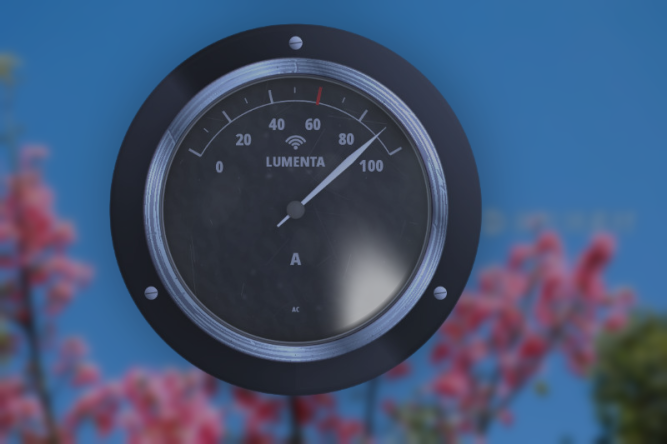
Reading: value=90 unit=A
